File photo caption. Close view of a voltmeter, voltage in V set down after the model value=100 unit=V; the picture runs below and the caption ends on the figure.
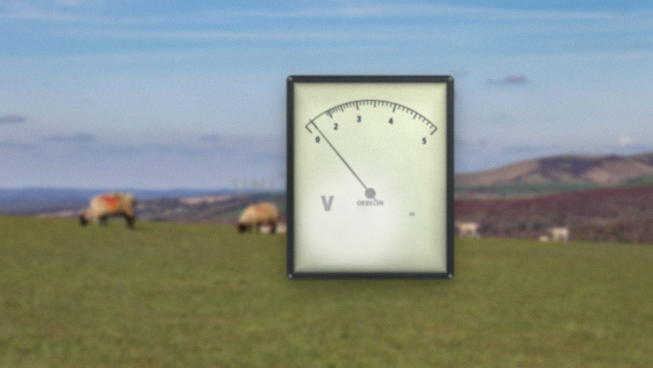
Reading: value=1 unit=V
